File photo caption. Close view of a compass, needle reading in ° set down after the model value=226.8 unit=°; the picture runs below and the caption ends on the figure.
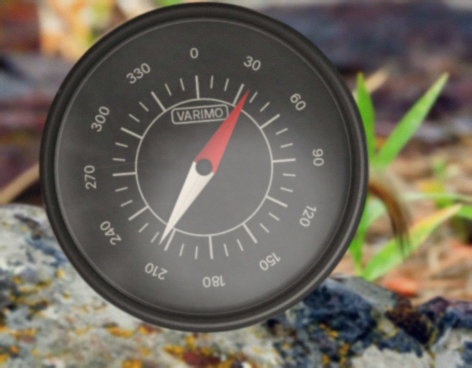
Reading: value=35 unit=°
